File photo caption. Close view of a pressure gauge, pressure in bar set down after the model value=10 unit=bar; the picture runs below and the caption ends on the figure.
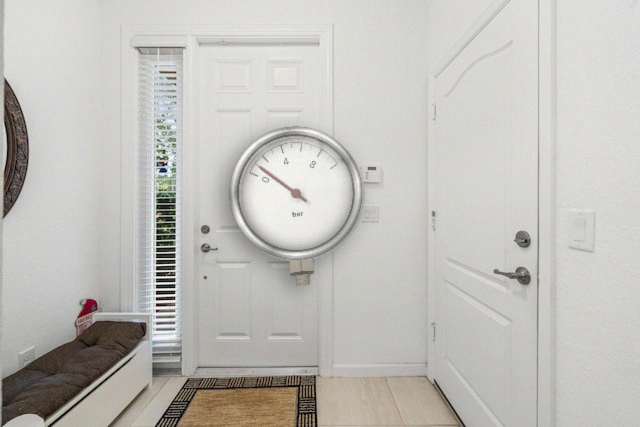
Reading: value=1 unit=bar
